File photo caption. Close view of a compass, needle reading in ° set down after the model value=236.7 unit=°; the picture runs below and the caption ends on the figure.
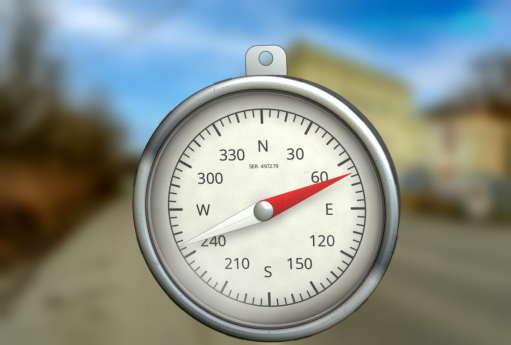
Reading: value=67.5 unit=°
